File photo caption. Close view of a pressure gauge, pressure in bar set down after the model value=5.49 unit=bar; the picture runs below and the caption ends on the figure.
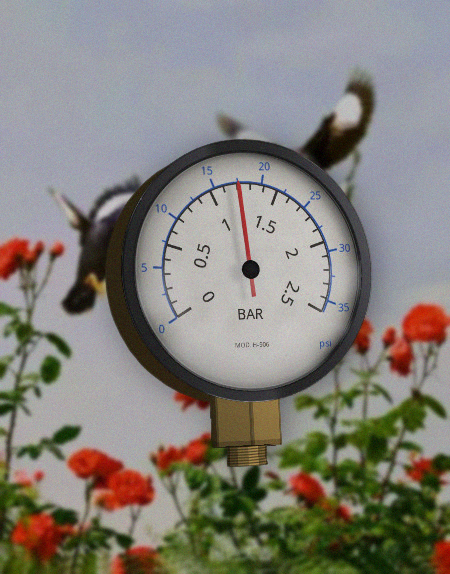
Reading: value=1.2 unit=bar
